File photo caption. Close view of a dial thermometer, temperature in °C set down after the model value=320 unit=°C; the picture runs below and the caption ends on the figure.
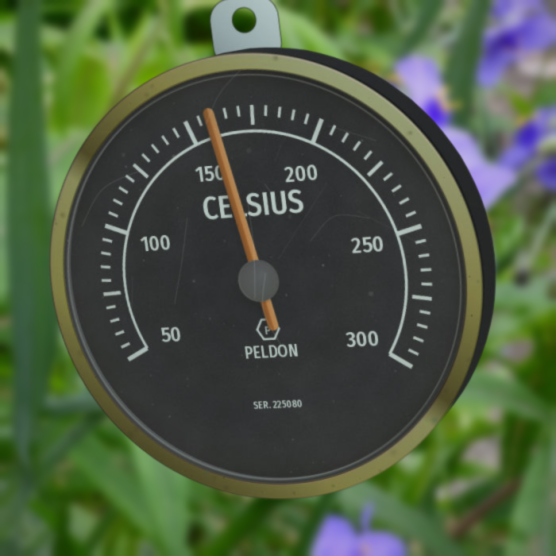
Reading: value=160 unit=°C
